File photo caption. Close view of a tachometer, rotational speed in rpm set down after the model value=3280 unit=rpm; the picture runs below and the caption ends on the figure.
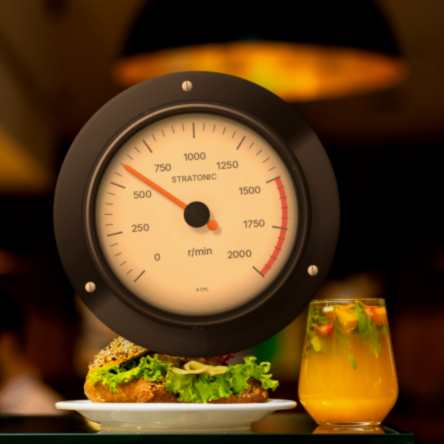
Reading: value=600 unit=rpm
